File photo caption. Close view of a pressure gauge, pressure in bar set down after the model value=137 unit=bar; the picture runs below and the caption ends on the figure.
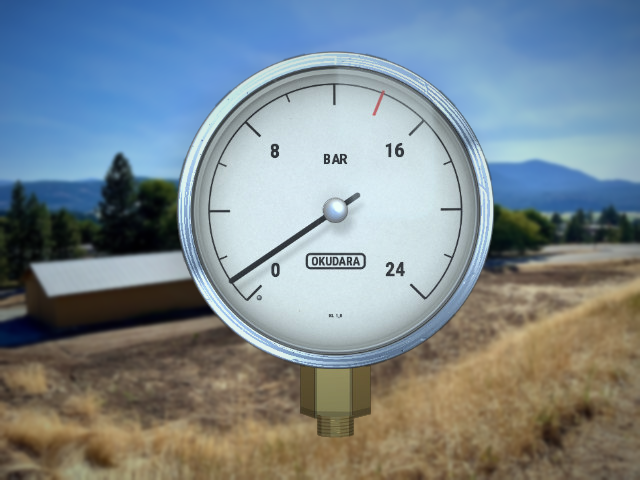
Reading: value=1 unit=bar
